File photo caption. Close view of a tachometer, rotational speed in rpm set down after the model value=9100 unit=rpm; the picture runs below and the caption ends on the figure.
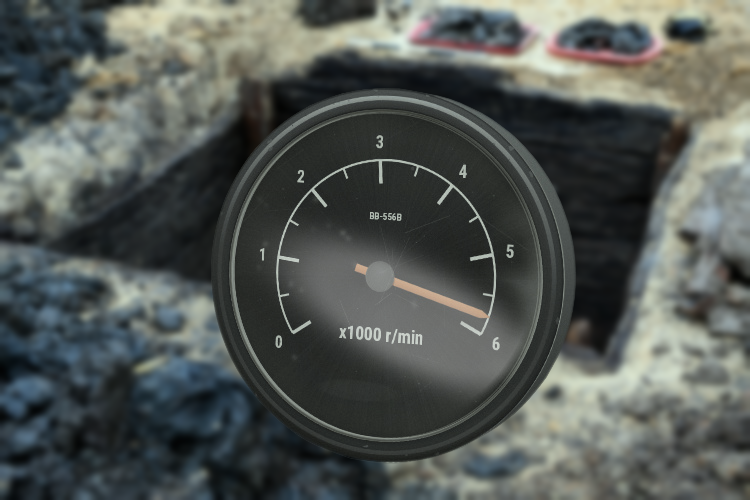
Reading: value=5750 unit=rpm
